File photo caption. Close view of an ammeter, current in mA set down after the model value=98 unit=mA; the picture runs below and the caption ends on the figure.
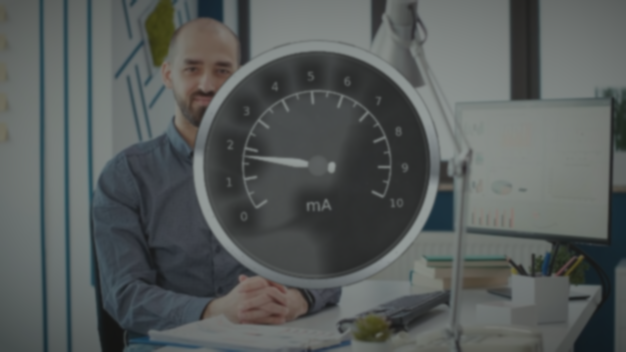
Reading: value=1.75 unit=mA
